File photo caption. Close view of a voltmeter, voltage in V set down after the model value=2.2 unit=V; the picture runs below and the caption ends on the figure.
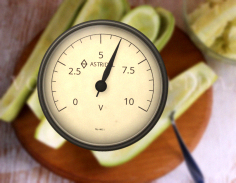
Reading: value=6 unit=V
